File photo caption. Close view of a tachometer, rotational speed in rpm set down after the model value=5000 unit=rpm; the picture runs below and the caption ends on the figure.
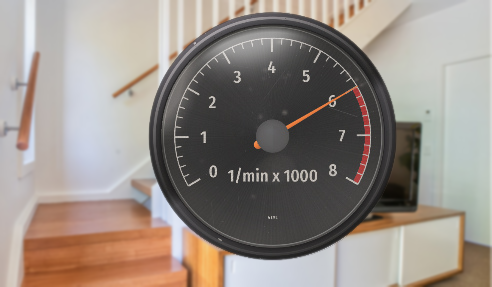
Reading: value=6000 unit=rpm
